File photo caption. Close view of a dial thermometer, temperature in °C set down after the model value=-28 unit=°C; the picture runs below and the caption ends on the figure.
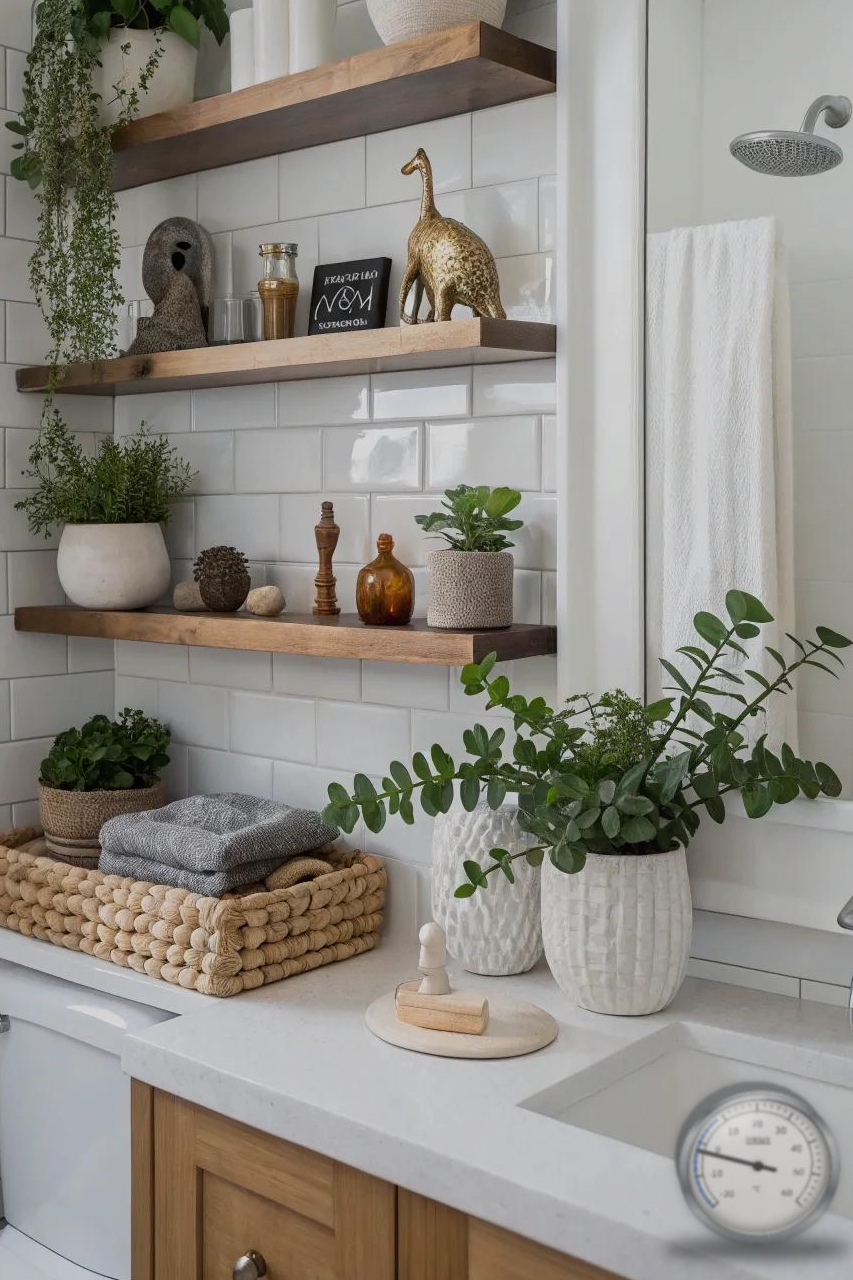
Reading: value=-2 unit=°C
